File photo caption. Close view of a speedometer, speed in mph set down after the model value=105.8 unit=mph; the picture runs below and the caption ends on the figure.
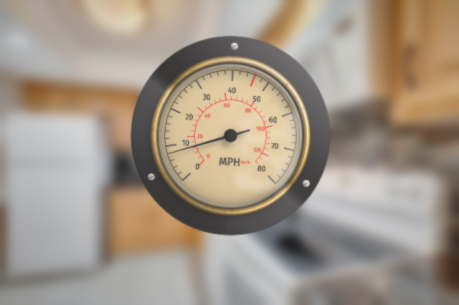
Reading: value=8 unit=mph
